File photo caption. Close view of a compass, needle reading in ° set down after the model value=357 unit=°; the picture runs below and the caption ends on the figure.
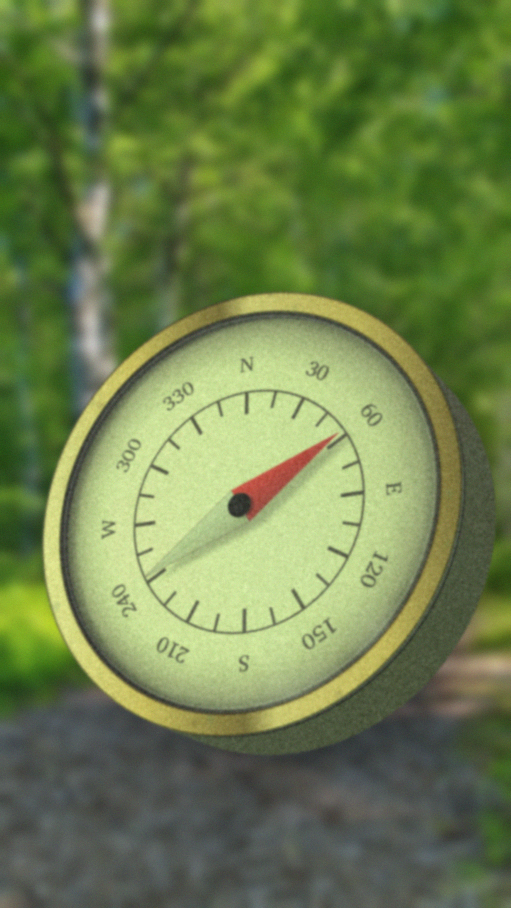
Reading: value=60 unit=°
